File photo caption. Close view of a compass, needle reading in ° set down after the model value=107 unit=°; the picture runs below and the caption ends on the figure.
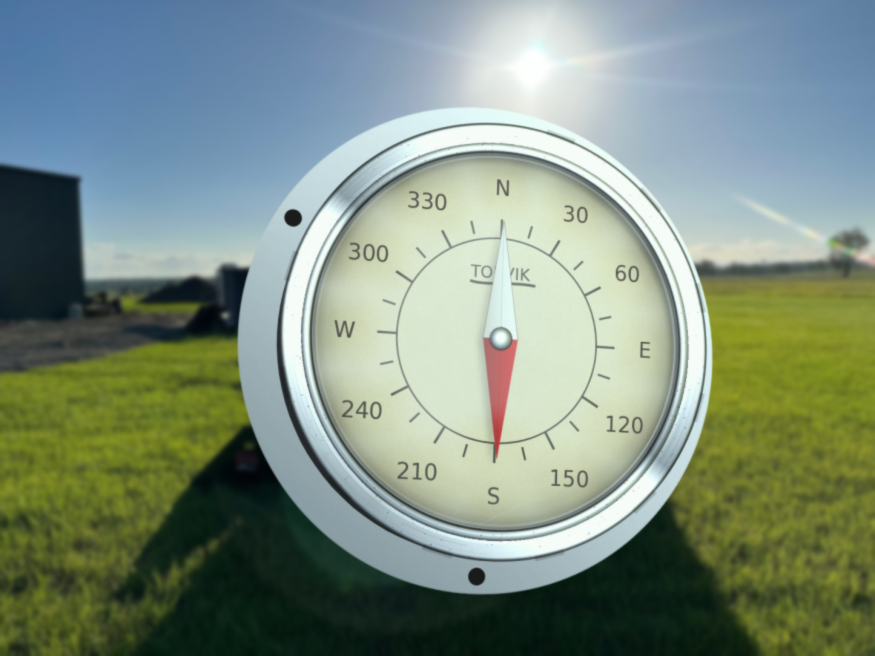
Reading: value=180 unit=°
